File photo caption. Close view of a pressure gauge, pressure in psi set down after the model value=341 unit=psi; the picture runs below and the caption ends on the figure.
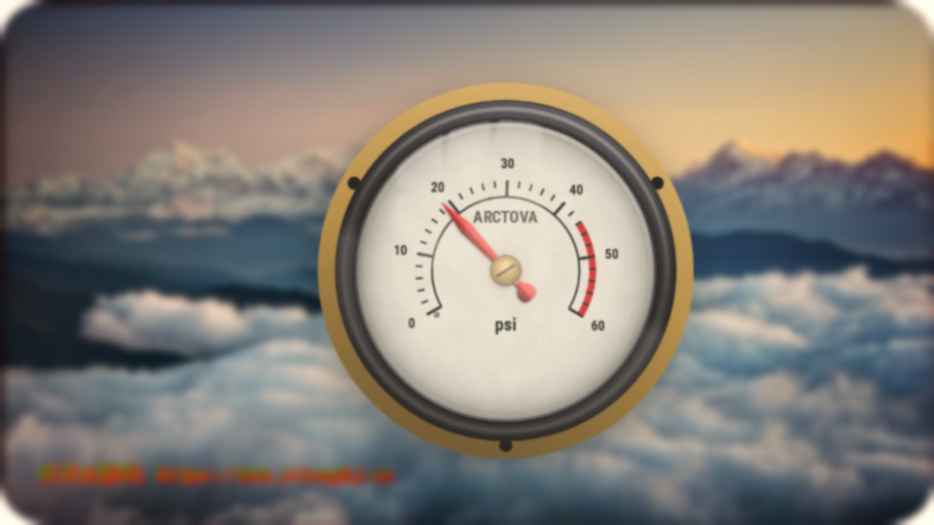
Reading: value=19 unit=psi
